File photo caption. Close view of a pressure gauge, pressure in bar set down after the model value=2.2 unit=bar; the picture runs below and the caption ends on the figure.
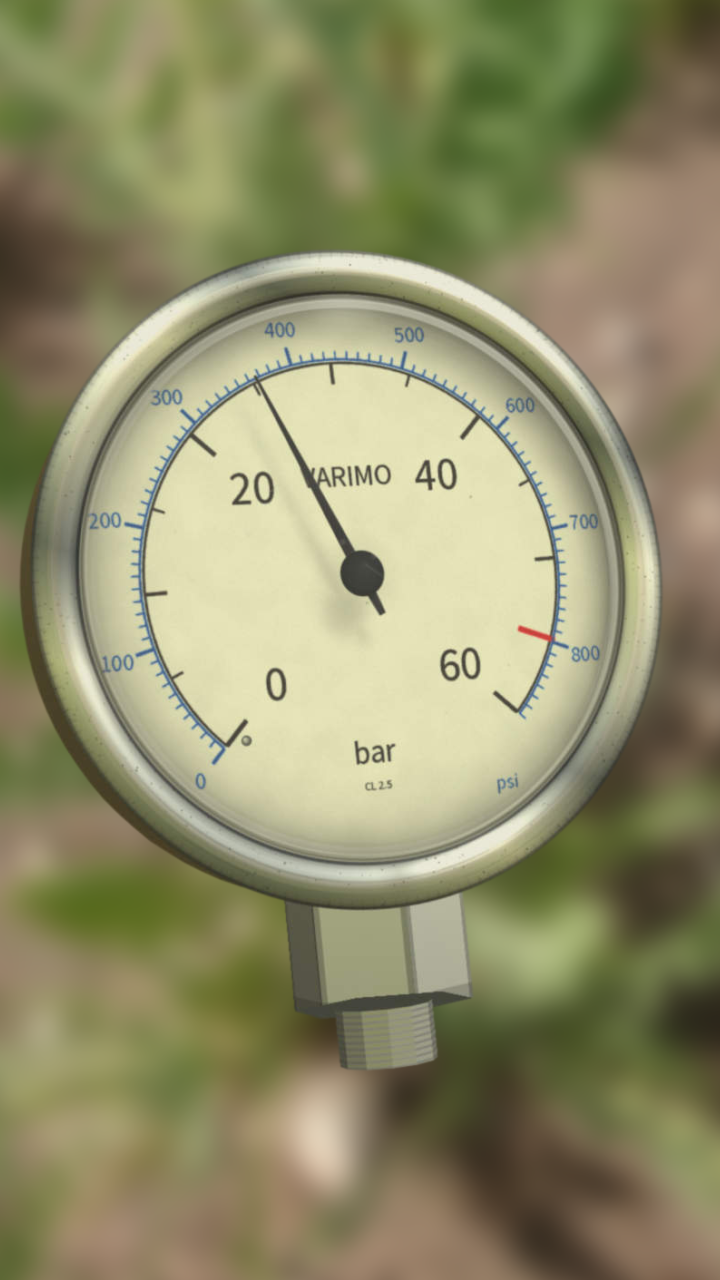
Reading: value=25 unit=bar
